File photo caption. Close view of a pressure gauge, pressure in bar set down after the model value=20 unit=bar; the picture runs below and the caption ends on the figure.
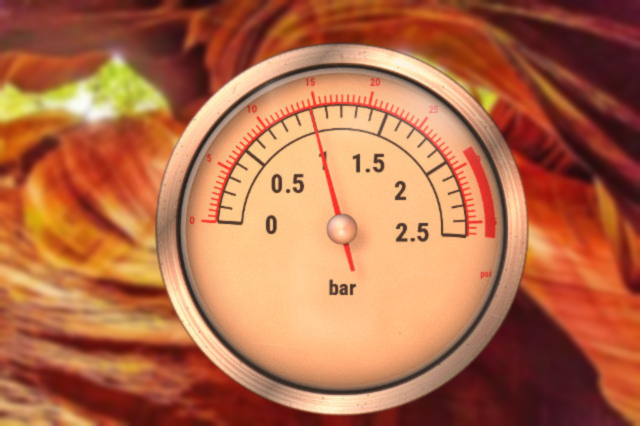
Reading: value=1 unit=bar
